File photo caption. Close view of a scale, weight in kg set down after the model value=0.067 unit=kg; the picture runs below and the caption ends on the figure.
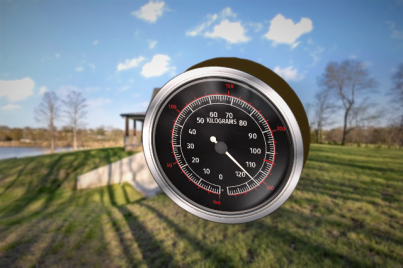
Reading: value=115 unit=kg
